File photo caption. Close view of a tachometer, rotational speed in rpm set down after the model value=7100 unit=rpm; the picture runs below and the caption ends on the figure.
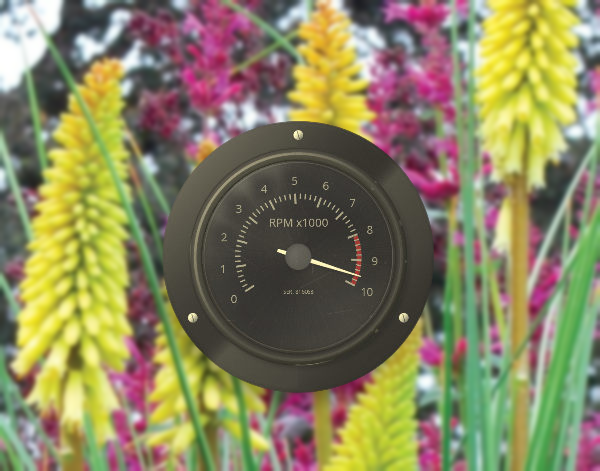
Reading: value=9600 unit=rpm
